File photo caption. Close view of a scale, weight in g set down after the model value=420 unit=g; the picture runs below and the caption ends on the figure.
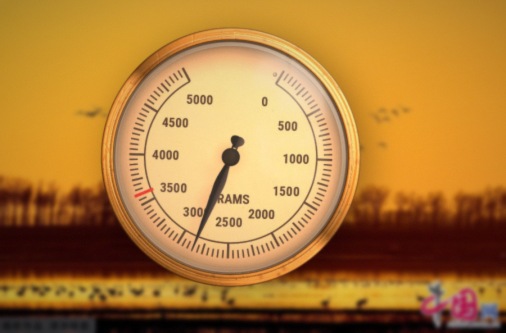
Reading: value=2850 unit=g
